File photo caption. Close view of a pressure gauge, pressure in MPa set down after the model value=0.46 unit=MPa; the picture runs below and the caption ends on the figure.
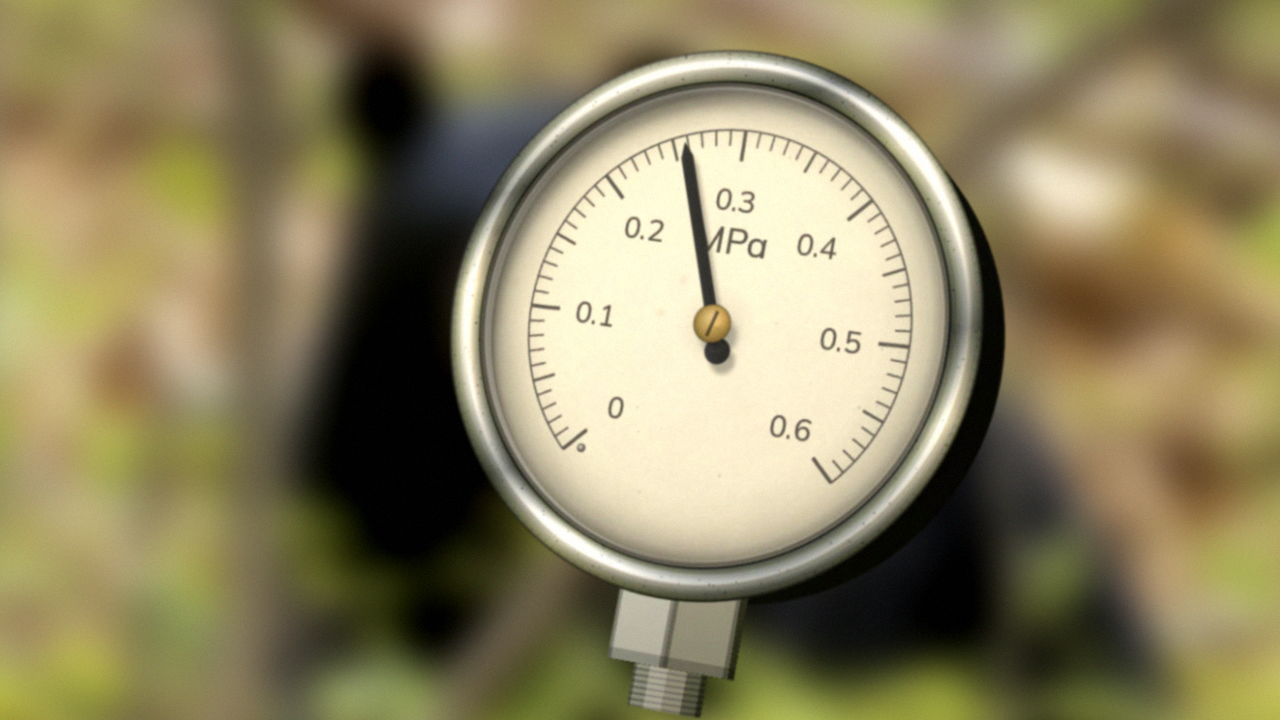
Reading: value=0.26 unit=MPa
